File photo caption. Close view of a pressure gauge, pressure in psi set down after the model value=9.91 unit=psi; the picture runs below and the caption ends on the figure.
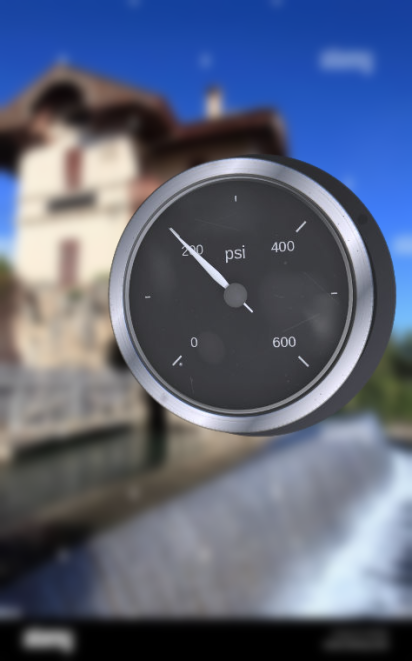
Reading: value=200 unit=psi
